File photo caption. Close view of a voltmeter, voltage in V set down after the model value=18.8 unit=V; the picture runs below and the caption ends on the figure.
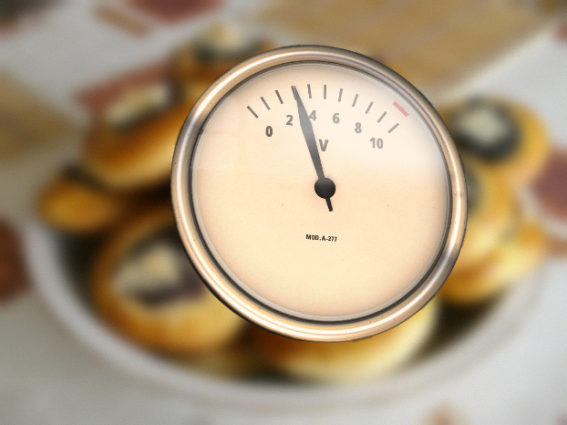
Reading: value=3 unit=V
